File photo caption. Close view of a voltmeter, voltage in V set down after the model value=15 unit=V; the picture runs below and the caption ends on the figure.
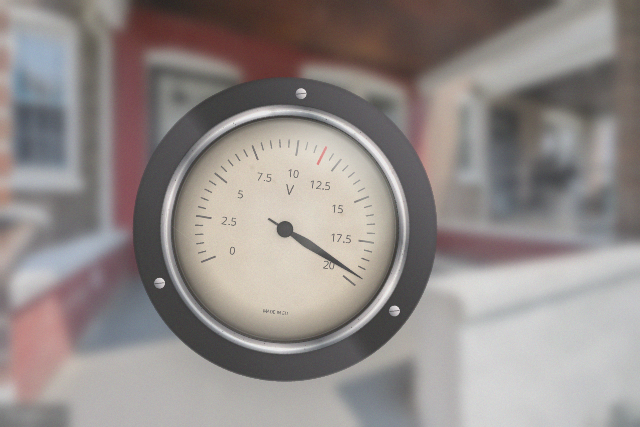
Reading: value=19.5 unit=V
